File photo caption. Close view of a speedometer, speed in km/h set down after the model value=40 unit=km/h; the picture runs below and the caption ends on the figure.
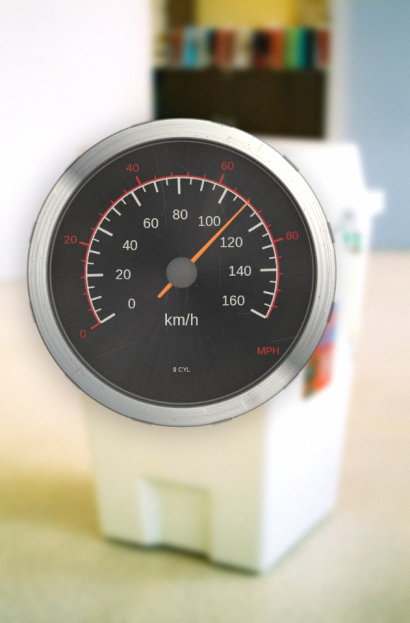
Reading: value=110 unit=km/h
